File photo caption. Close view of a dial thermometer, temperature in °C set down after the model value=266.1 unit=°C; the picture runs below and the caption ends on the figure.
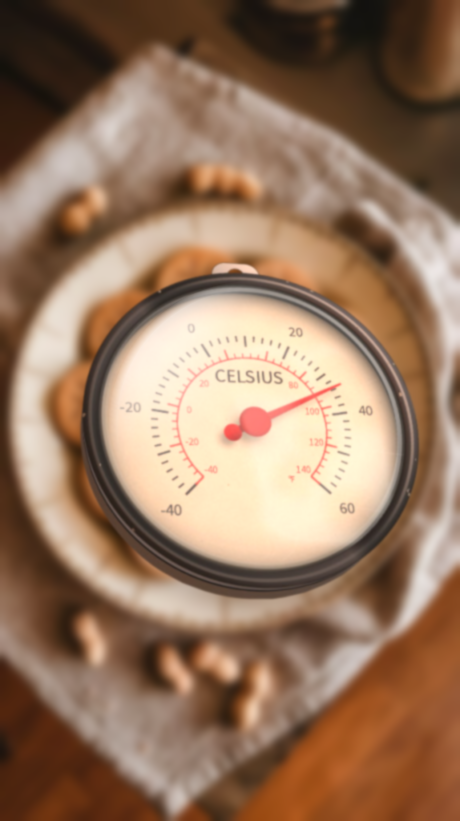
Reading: value=34 unit=°C
